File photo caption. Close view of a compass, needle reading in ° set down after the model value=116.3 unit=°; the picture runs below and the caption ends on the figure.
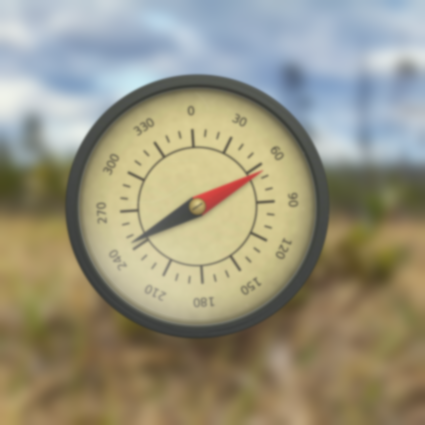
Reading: value=65 unit=°
